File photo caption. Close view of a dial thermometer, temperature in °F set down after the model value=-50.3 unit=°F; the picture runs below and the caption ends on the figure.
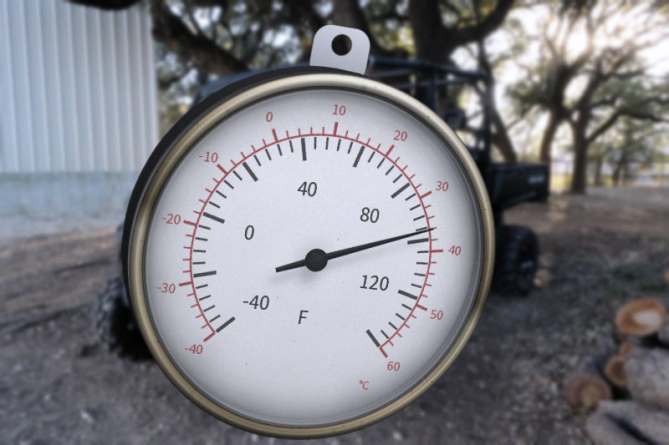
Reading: value=96 unit=°F
